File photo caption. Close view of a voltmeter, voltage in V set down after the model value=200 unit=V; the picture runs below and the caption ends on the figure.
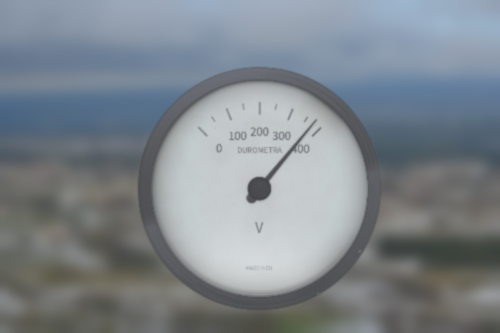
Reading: value=375 unit=V
